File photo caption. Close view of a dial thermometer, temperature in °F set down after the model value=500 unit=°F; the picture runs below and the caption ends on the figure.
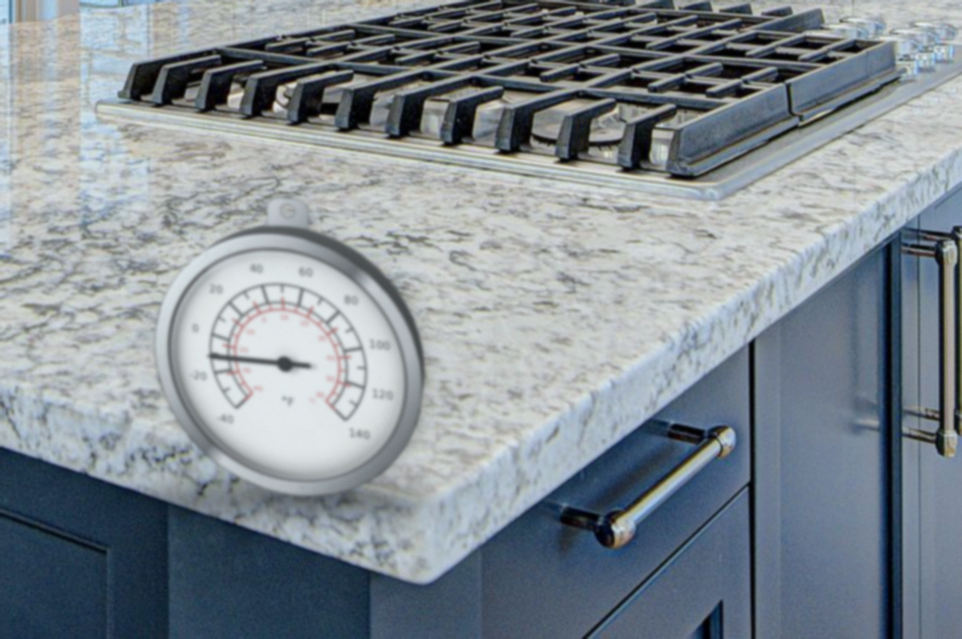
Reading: value=-10 unit=°F
